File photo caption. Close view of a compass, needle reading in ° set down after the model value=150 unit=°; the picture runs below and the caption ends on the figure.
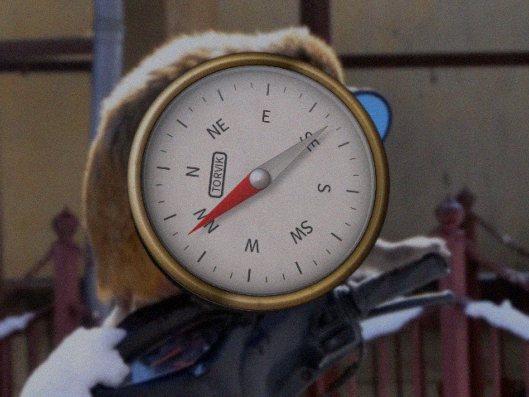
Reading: value=315 unit=°
